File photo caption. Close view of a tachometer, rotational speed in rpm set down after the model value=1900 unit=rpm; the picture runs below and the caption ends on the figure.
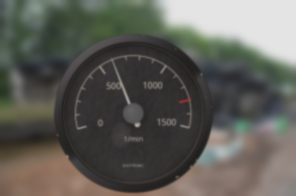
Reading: value=600 unit=rpm
